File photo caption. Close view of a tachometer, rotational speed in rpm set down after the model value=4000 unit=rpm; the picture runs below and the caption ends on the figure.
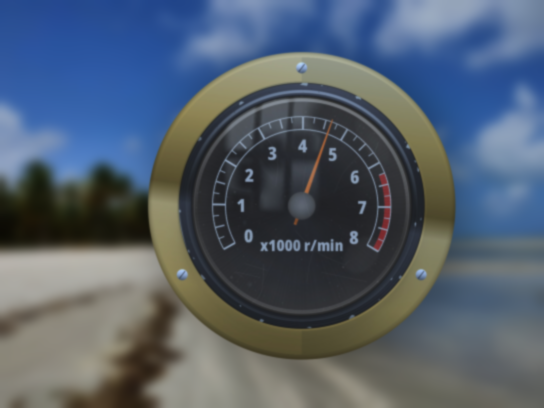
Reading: value=4625 unit=rpm
